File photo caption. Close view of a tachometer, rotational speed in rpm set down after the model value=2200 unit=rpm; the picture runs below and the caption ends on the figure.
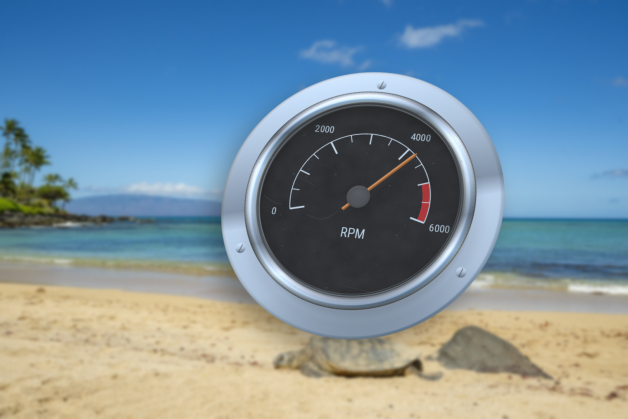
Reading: value=4250 unit=rpm
